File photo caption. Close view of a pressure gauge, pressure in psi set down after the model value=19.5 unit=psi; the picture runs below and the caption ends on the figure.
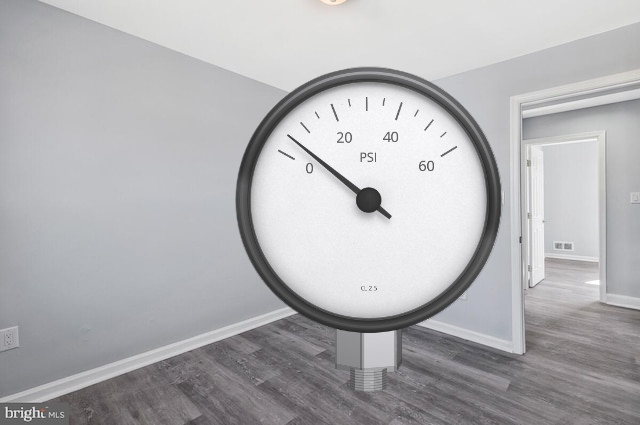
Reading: value=5 unit=psi
